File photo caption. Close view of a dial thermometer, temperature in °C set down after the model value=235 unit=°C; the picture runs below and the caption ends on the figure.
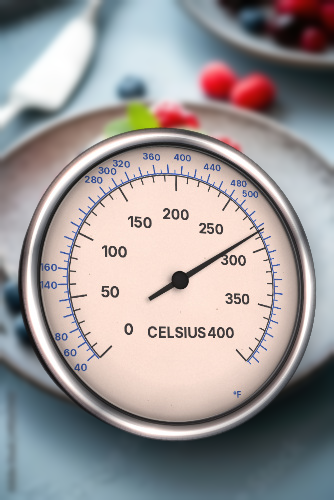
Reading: value=285 unit=°C
